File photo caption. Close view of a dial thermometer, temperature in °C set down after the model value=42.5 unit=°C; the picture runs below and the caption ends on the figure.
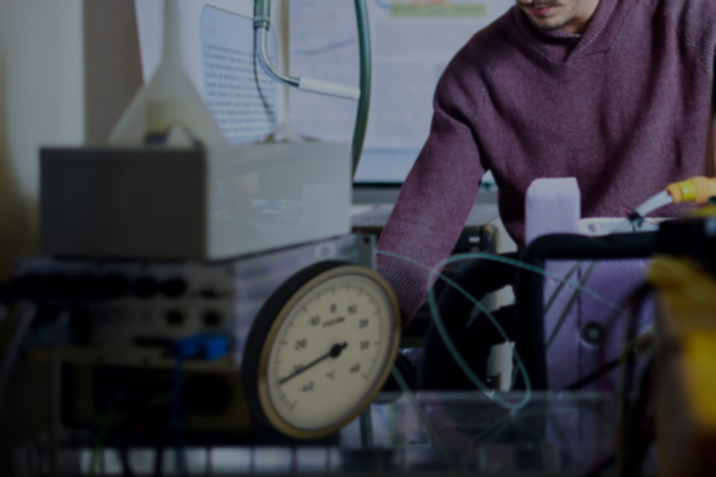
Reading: value=-30 unit=°C
